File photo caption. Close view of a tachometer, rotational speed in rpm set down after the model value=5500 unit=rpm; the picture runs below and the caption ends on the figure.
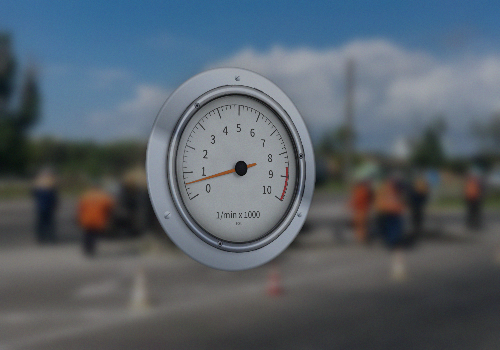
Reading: value=600 unit=rpm
